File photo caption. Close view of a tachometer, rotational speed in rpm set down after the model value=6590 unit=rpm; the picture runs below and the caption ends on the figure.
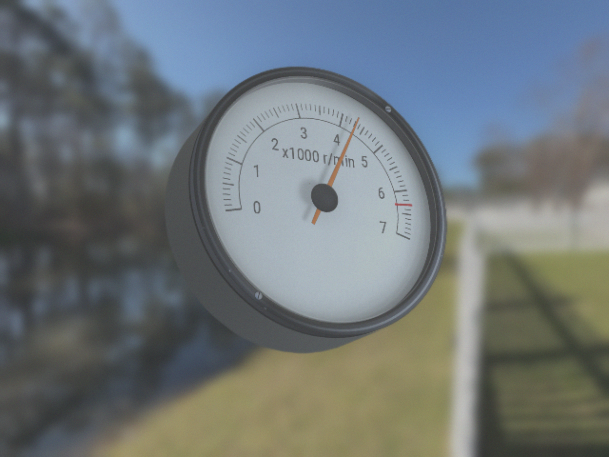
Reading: value=4300 unit=rpm
